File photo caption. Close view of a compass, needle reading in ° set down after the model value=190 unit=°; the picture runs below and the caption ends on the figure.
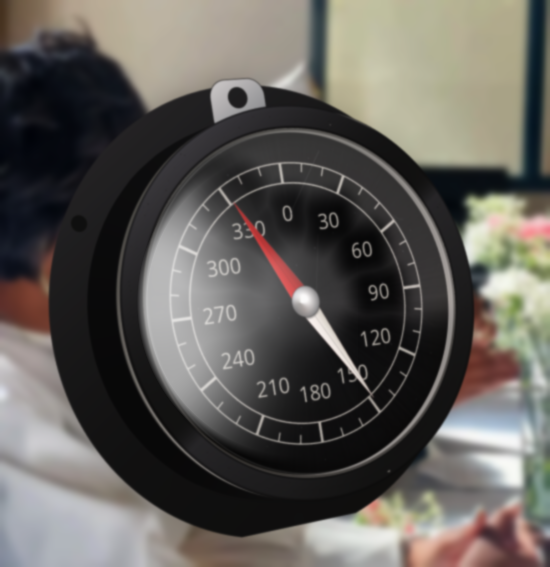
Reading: value=330 unit=°
